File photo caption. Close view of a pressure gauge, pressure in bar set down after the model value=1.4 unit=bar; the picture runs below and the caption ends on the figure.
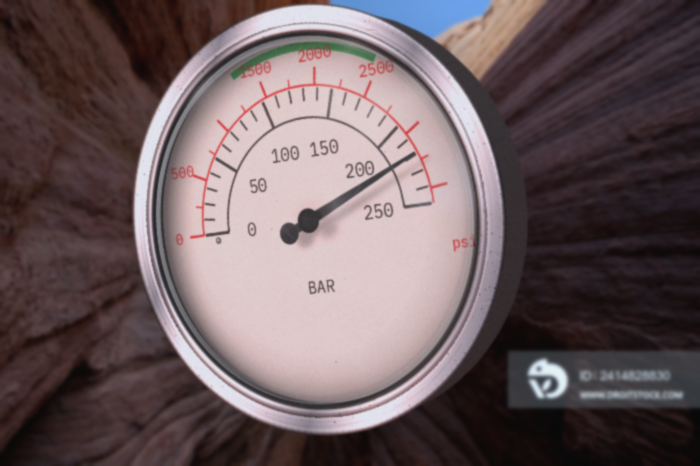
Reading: value=220 unit=bar
